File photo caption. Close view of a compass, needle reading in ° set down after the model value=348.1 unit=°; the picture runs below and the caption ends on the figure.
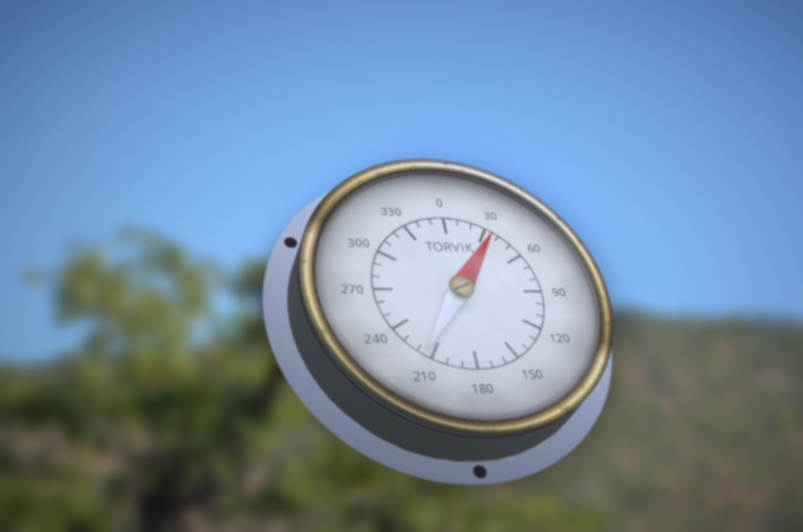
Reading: value=35 unit=°
